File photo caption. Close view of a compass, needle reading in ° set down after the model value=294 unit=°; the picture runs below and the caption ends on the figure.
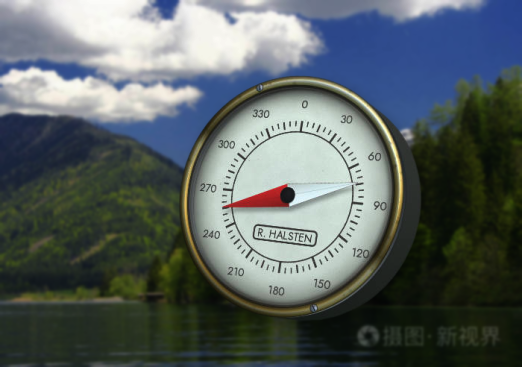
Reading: value=255 unit=°
